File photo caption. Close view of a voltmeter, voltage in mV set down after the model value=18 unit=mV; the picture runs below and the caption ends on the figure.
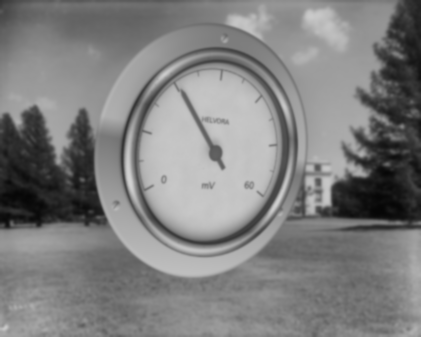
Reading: value=20 unit=mV
